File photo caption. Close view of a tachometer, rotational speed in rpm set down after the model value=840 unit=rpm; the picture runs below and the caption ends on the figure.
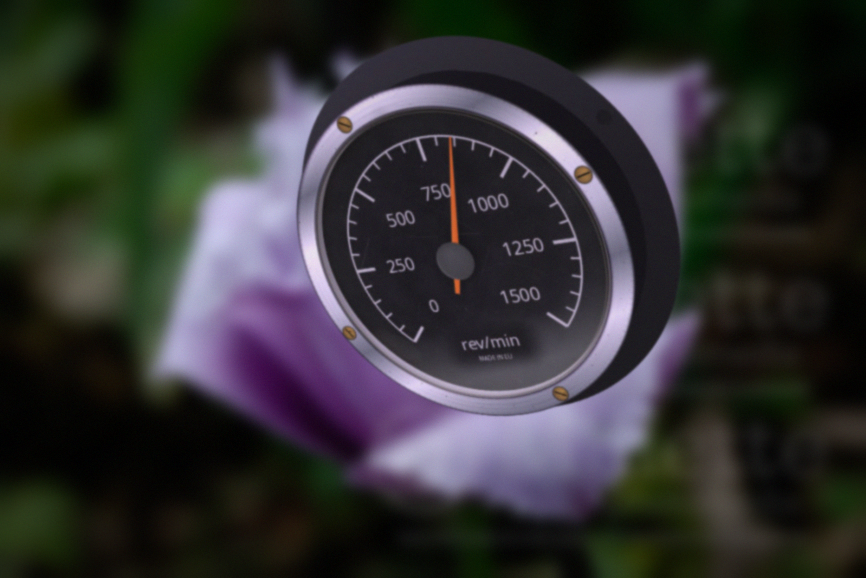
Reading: value=850 unit=rpm
